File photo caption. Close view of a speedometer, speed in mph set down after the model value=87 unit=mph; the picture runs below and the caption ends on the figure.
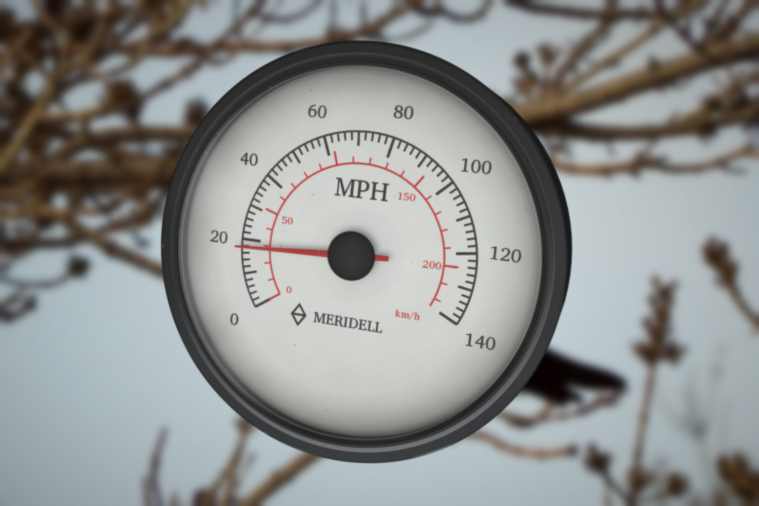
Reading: value=18 unit=mph
